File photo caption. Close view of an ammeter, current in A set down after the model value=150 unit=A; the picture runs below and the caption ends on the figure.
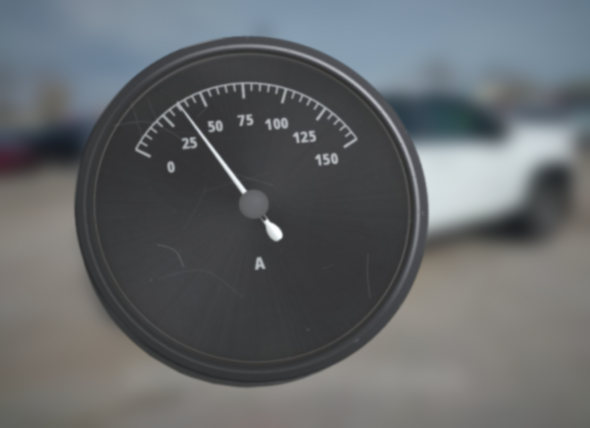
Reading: value=35 unit=A
